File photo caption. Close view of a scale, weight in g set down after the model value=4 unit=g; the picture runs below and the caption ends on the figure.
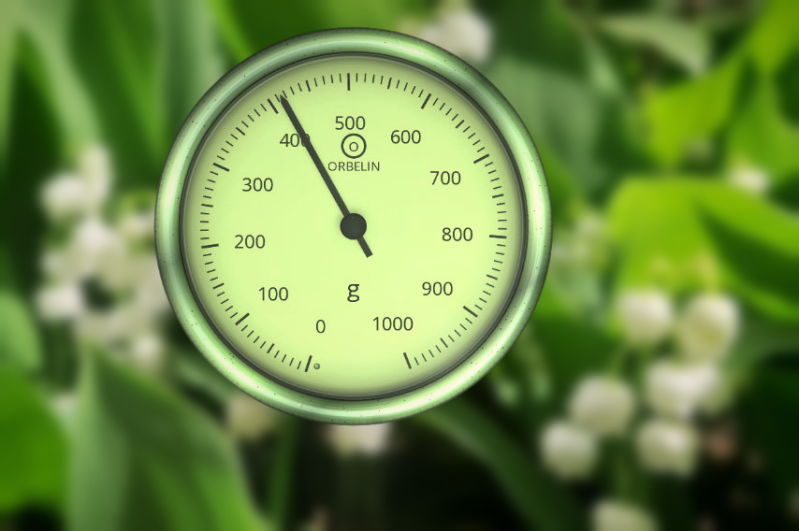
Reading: value=415 unit=g
